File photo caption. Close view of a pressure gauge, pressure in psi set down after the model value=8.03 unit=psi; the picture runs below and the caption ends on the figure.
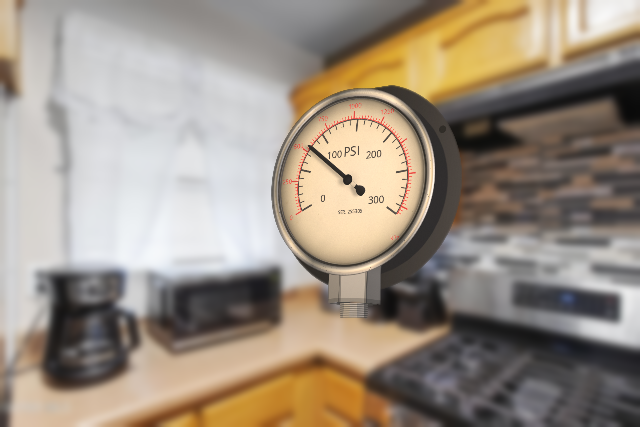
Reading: value=80 unit=psi
